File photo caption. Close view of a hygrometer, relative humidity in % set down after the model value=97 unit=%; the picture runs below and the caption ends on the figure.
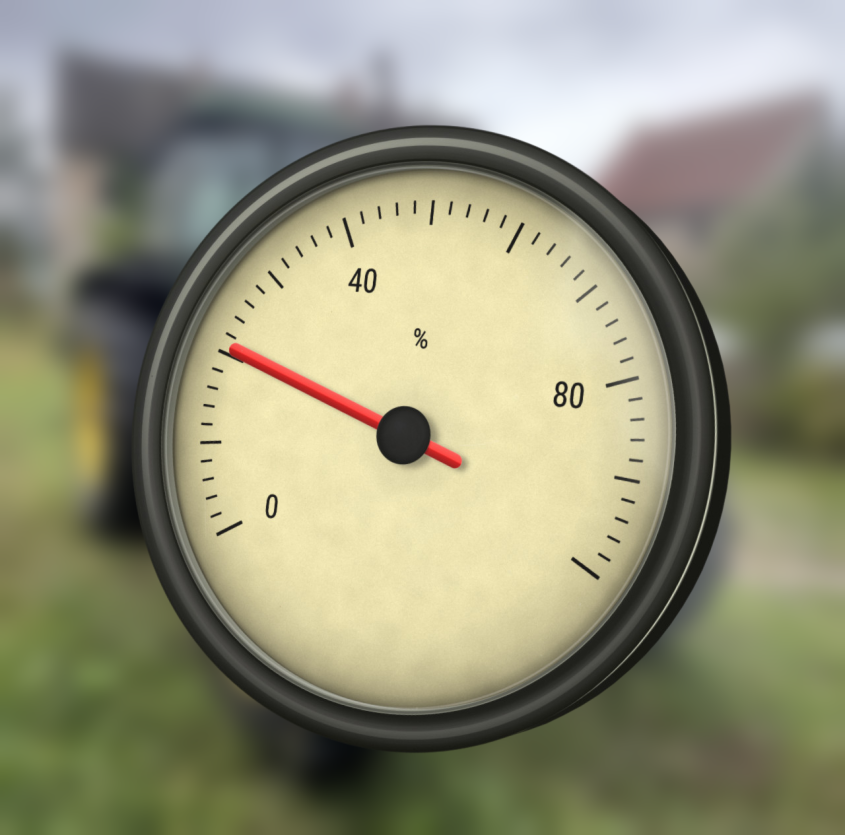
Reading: value=21 unit=%
